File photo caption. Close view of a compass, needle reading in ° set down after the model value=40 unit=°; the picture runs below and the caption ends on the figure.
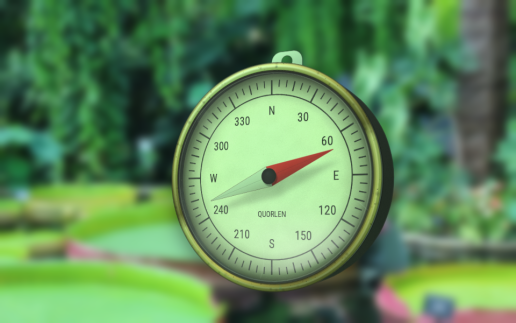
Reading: value=70 unit=°
